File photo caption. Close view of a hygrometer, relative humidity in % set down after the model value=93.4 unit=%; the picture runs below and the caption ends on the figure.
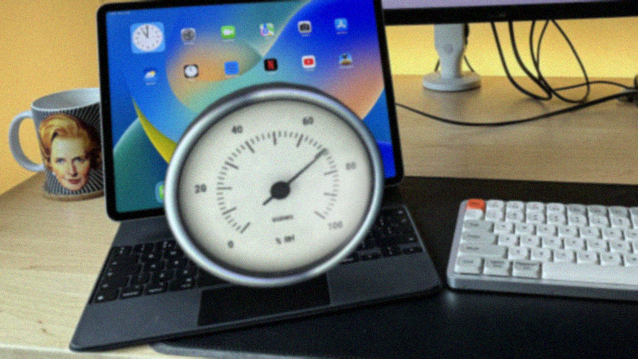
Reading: value=70 unit=%
